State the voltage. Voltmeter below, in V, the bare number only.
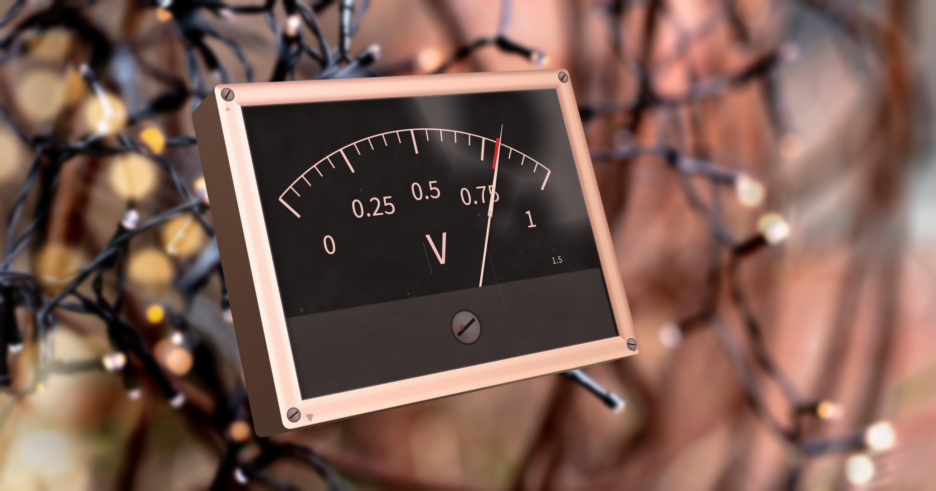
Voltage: 0.8
